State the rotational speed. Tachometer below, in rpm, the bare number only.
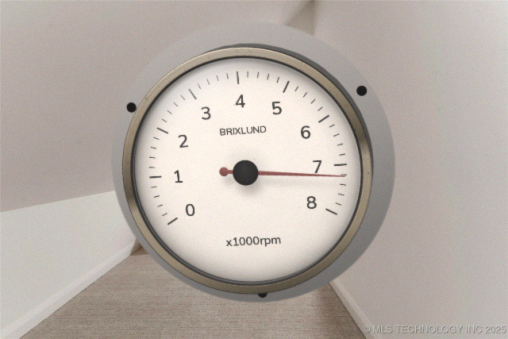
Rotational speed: 7200
